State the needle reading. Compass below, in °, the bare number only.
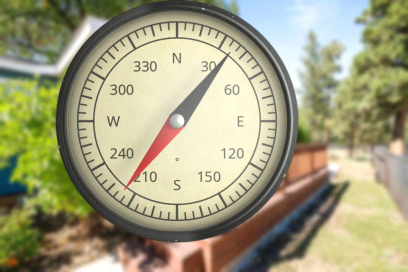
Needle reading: 217.5
